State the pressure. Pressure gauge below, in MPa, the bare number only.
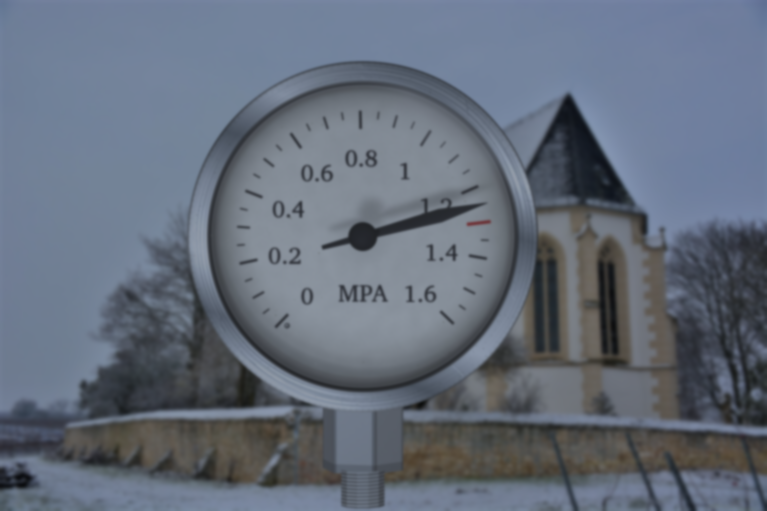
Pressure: 1.25
